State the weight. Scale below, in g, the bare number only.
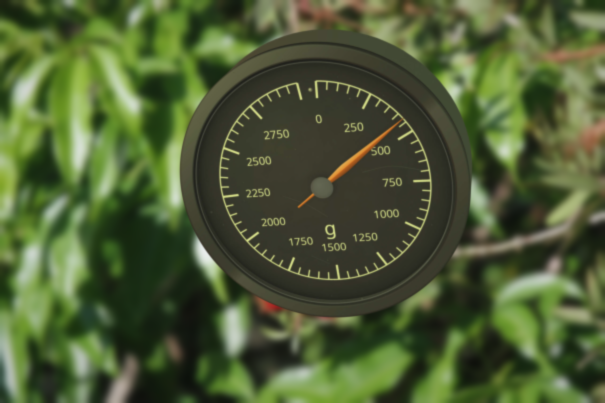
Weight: 425
